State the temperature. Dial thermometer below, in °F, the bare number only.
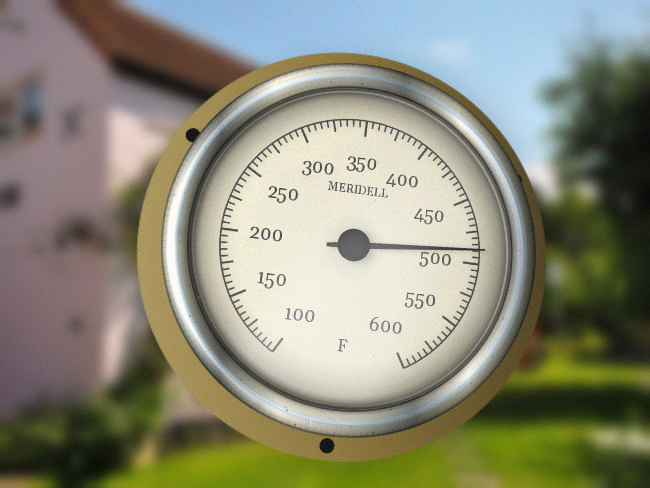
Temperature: 490
